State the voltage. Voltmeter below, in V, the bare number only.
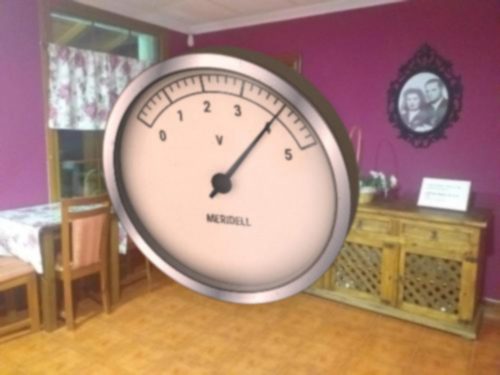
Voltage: 4
